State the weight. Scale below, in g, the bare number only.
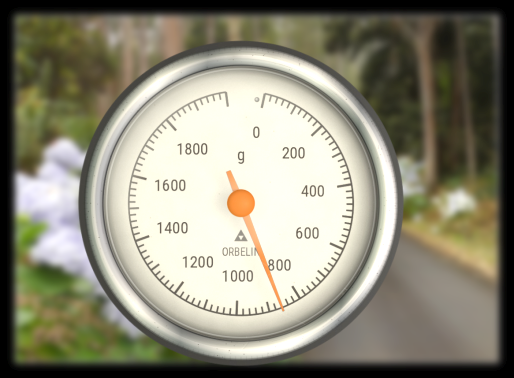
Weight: 860
